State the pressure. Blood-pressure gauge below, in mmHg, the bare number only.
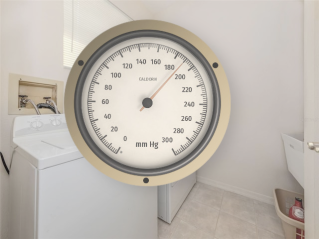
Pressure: 190
